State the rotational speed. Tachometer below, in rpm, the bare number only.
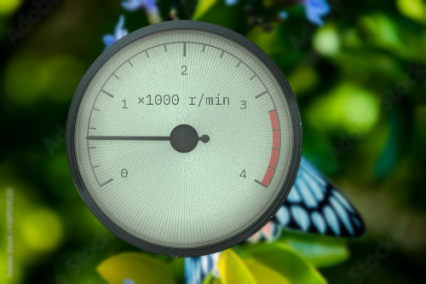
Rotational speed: 500
